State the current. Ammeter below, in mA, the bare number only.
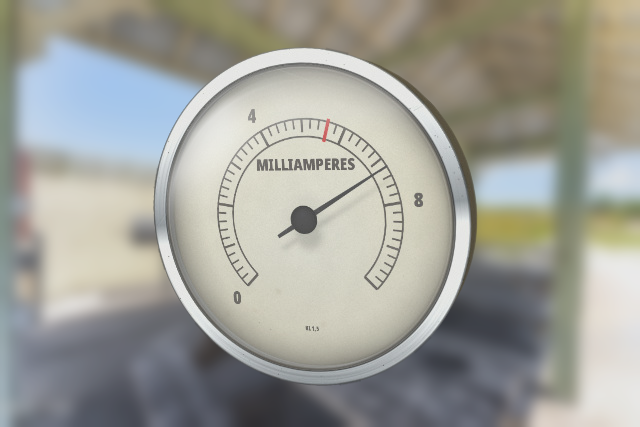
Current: 7.2
